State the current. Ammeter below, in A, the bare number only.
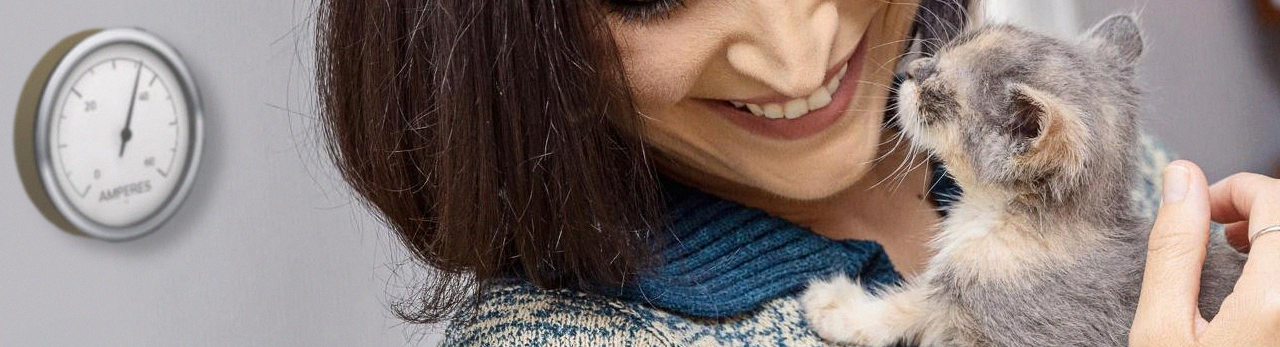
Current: 35
